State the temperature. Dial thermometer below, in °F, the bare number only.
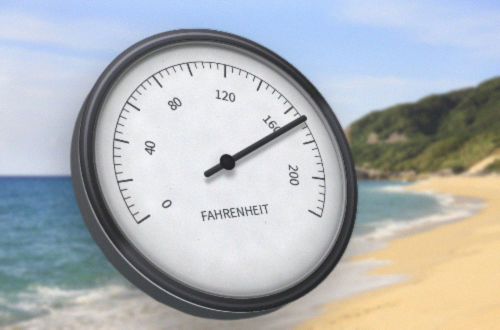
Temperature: 168
